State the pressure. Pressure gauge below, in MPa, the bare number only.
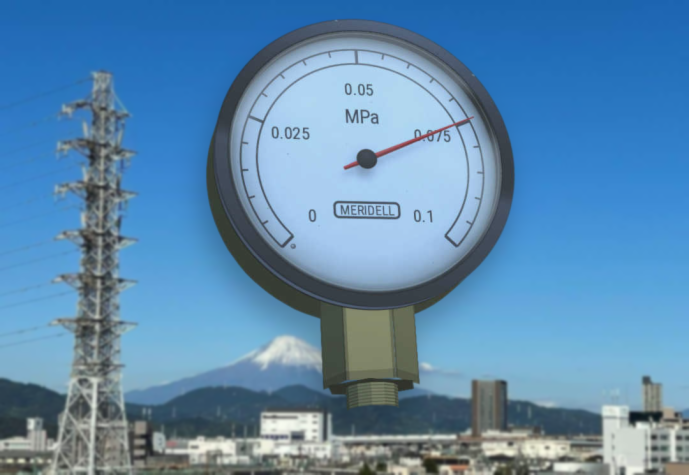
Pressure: 0.075
